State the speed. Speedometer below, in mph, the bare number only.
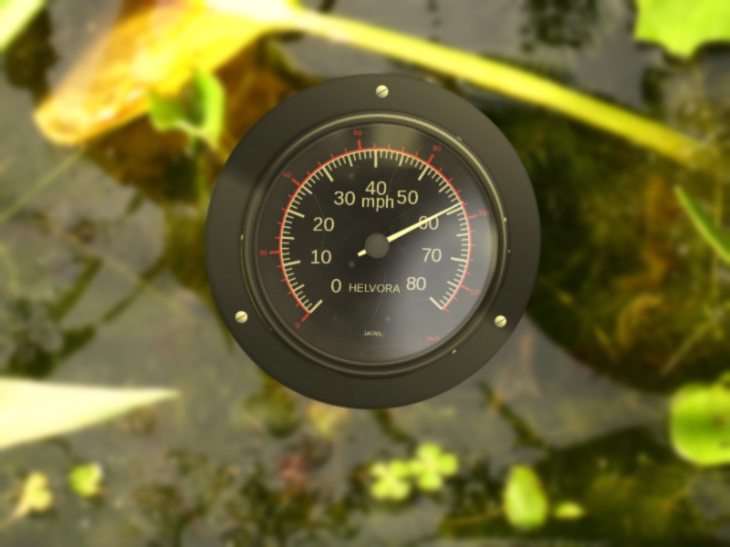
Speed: 59
